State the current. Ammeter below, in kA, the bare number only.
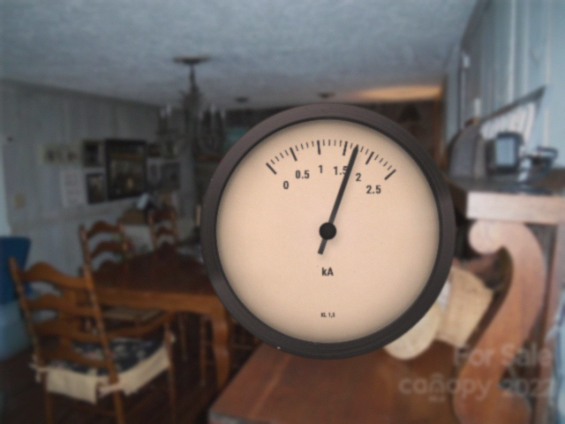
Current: 1.7
